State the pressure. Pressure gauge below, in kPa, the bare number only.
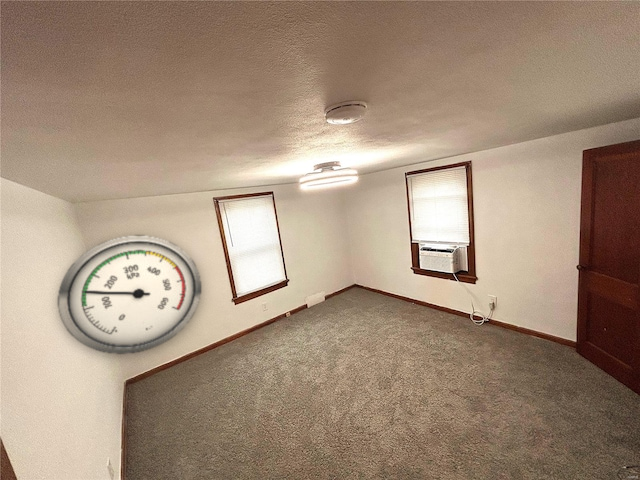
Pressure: 150
